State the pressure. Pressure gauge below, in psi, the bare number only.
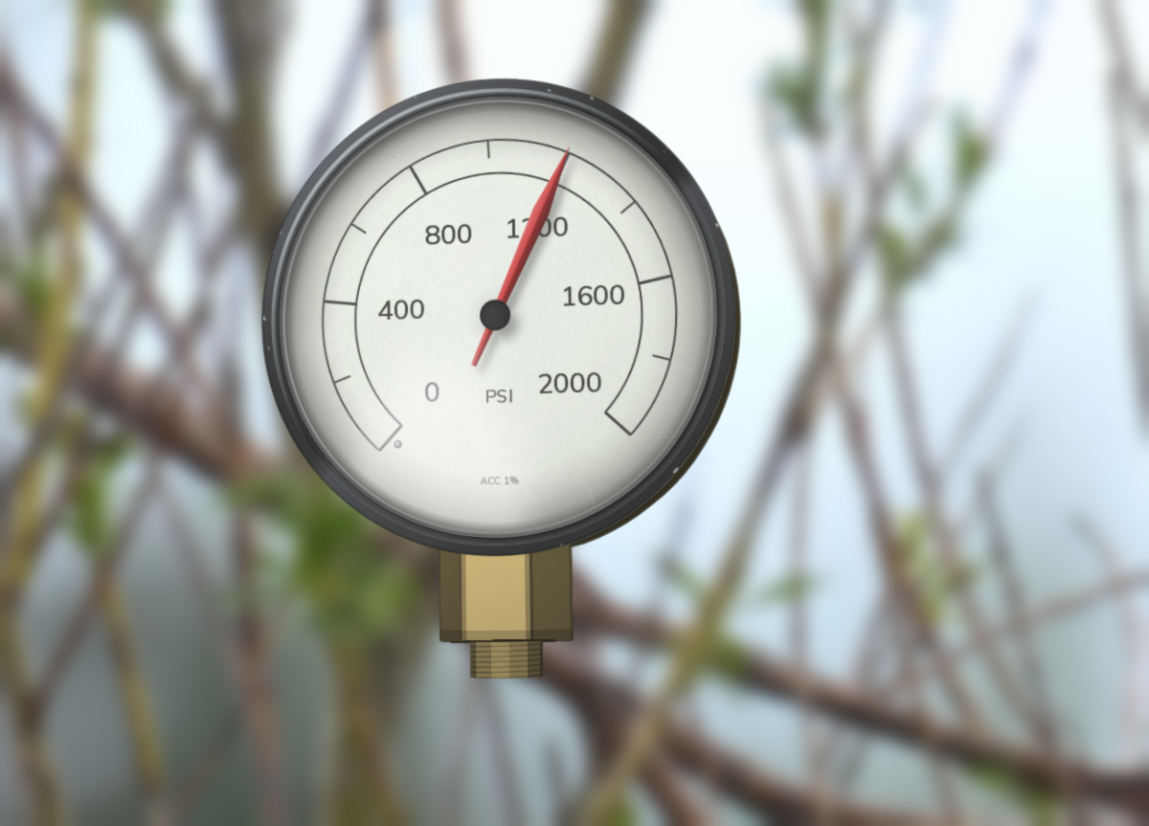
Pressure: 1200
